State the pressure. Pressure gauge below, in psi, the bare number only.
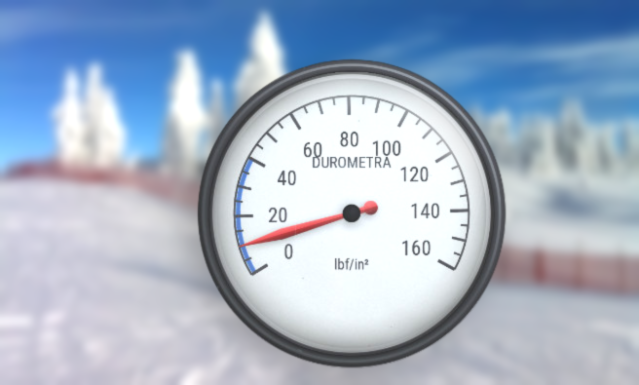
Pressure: 10
